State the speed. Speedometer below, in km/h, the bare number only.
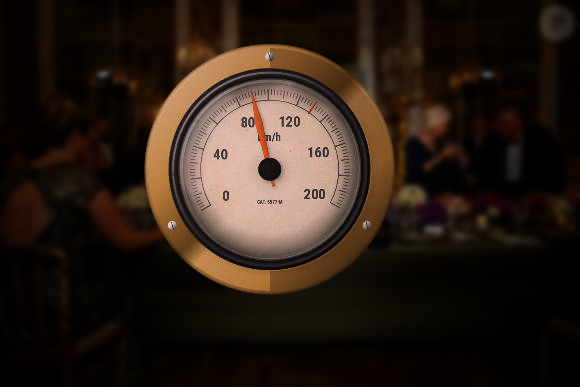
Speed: 90
